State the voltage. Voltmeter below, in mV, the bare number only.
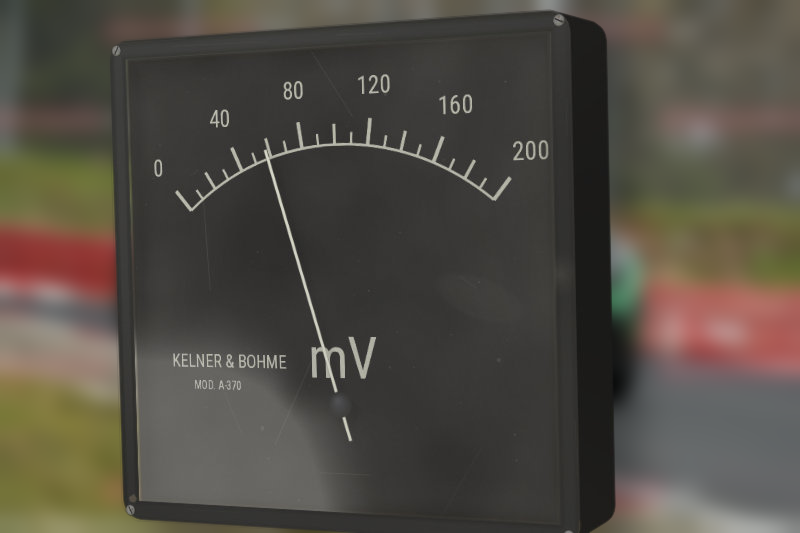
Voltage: 60
